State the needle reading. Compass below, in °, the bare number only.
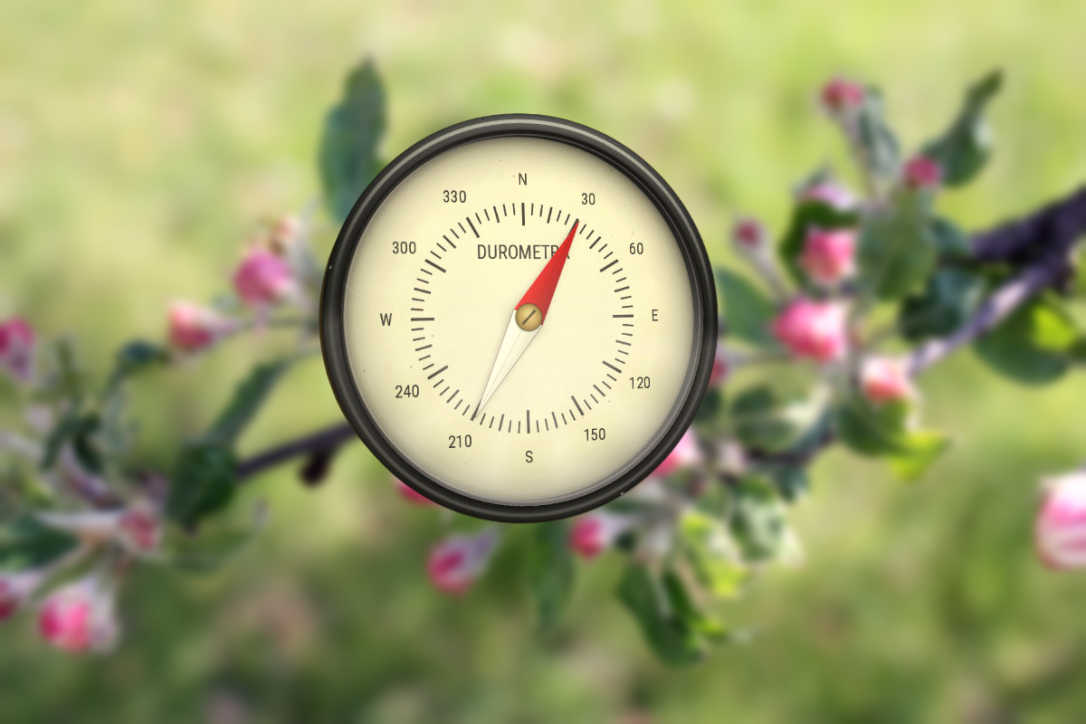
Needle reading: 30
